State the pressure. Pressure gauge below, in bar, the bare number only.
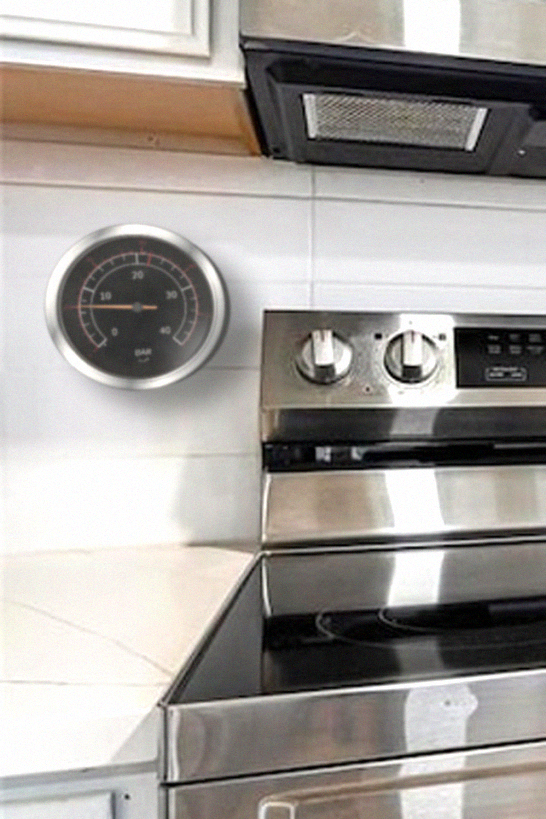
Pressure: 7
